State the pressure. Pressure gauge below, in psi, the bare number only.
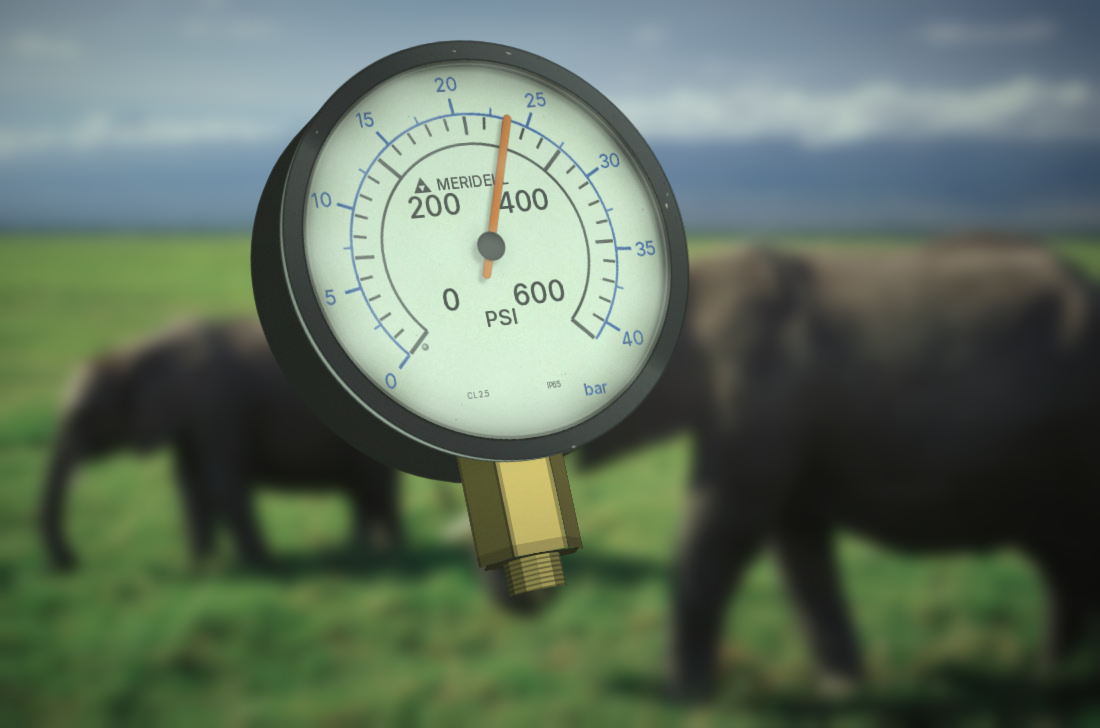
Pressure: 340
